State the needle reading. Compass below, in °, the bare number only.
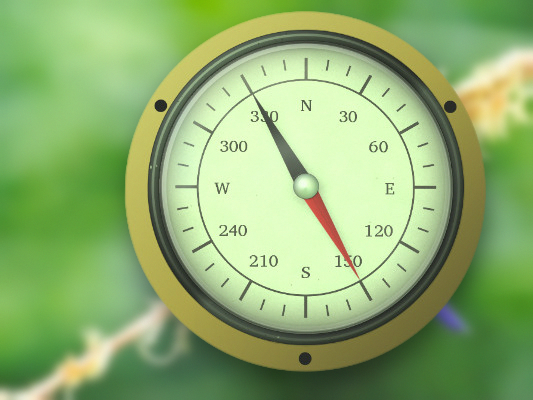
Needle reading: 150
